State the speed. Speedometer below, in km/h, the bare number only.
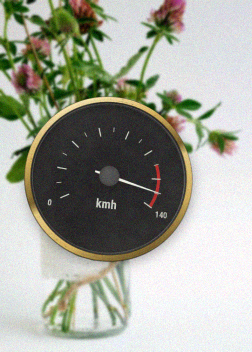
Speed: 130
